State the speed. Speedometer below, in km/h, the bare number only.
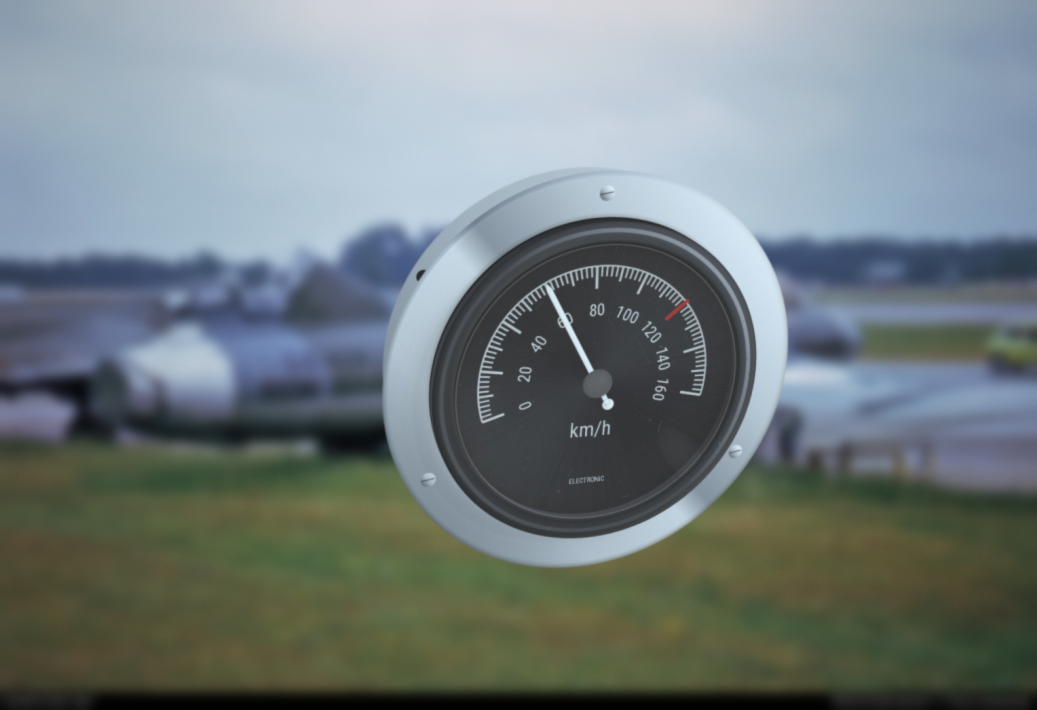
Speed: 60
